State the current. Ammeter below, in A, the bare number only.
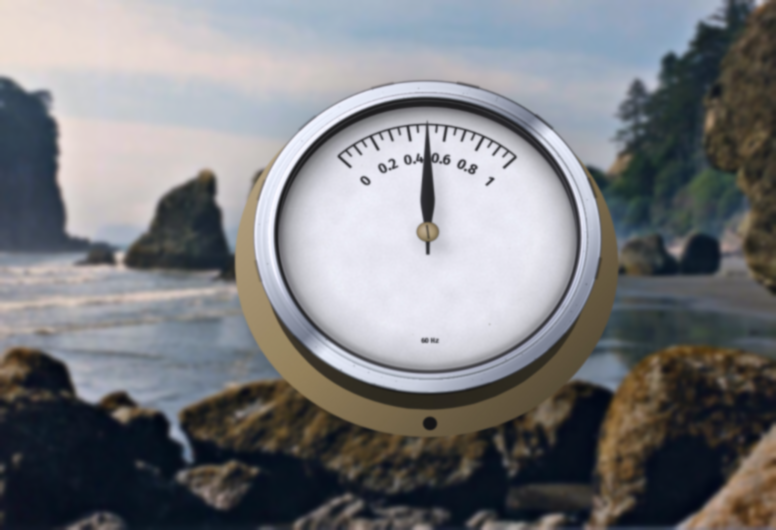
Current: 0.5
